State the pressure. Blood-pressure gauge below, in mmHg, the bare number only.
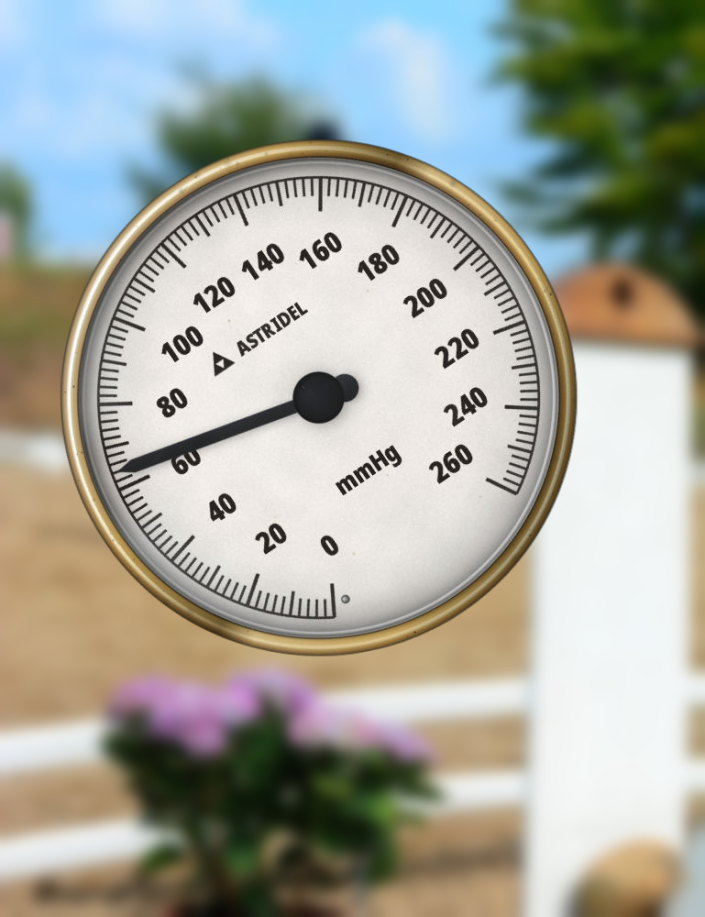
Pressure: 64
